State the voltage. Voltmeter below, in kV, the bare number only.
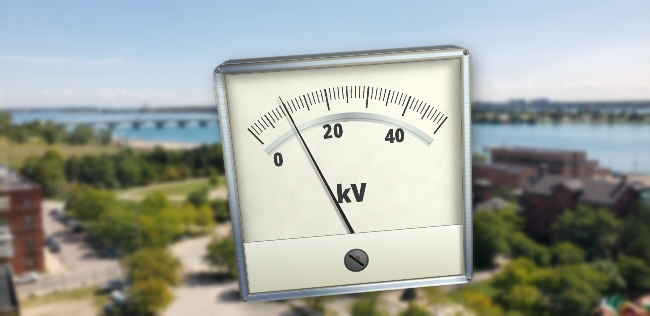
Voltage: 10
